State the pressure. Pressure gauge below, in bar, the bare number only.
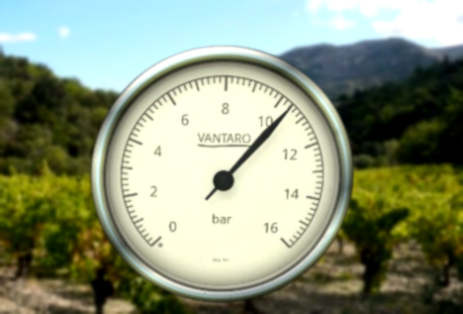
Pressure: 10.4
